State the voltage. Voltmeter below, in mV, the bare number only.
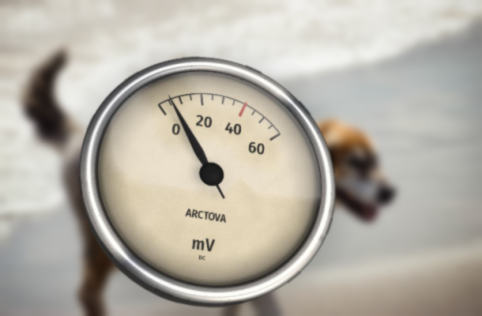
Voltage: 5
